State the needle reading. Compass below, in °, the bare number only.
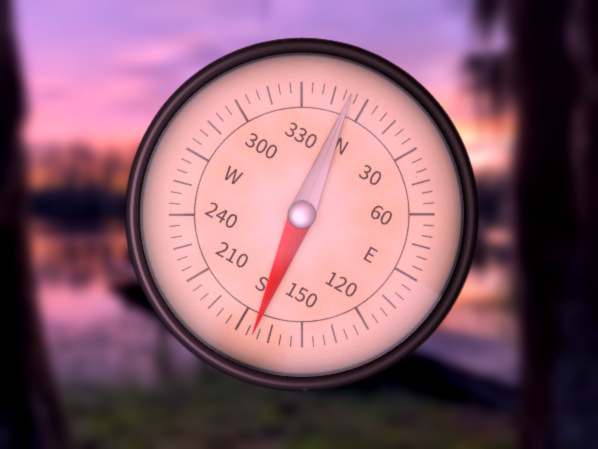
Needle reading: 172.5
